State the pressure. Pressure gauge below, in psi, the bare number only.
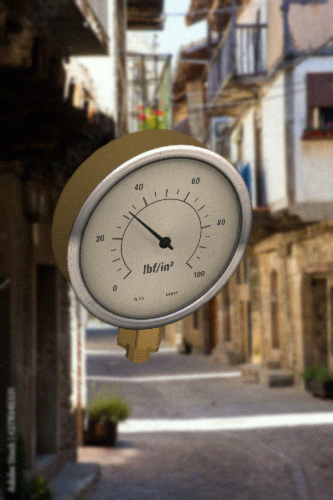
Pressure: 32.5
